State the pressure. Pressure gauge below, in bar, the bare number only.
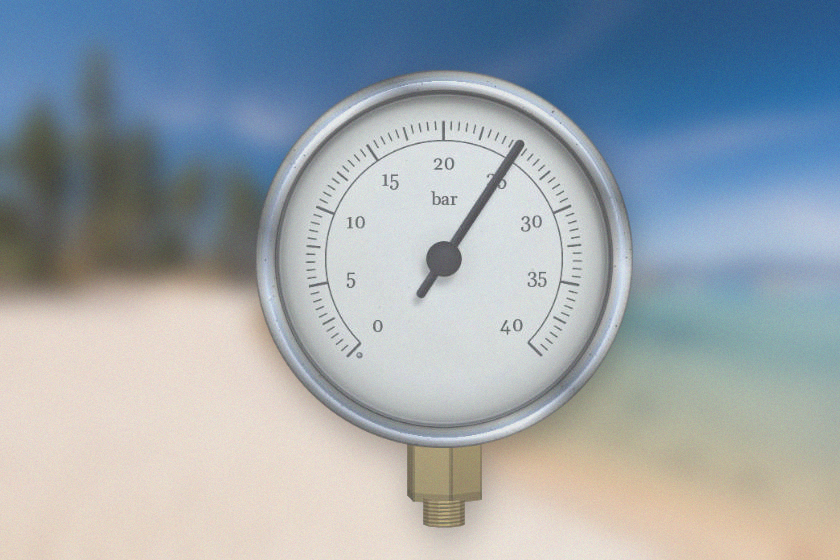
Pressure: 25
